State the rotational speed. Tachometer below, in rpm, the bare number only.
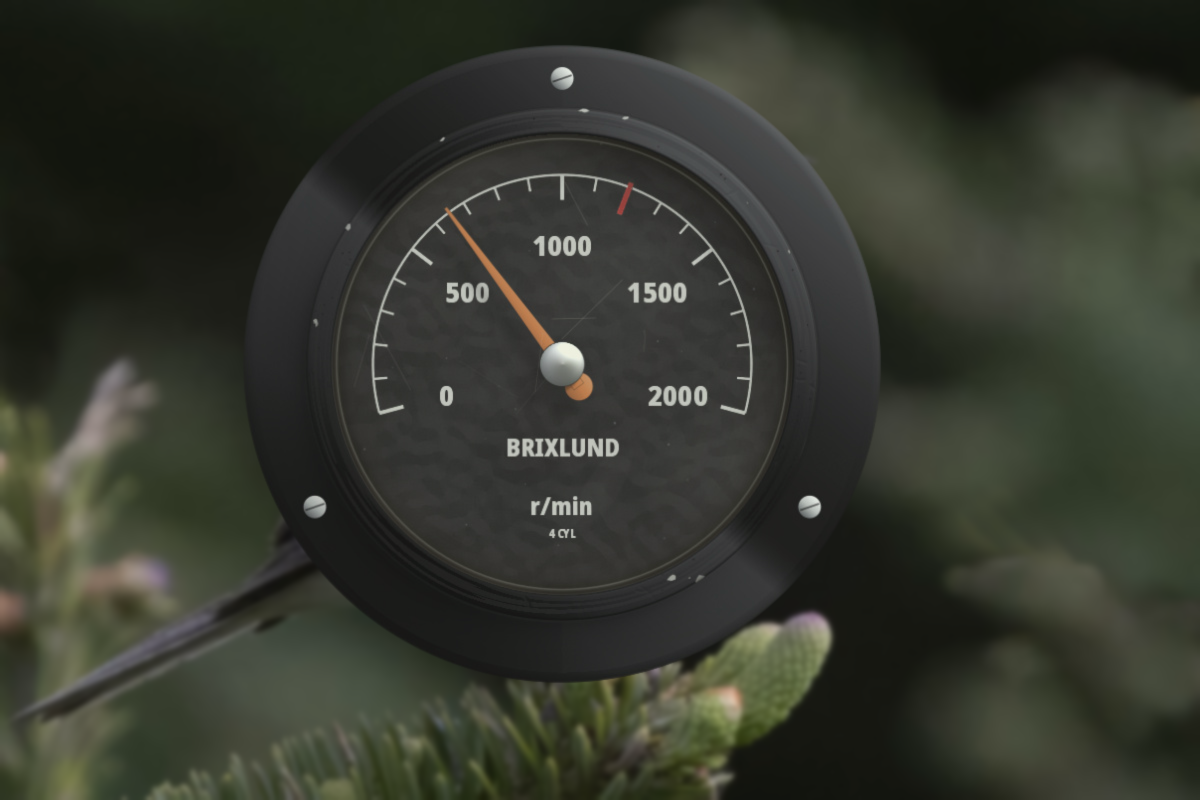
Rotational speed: 650
